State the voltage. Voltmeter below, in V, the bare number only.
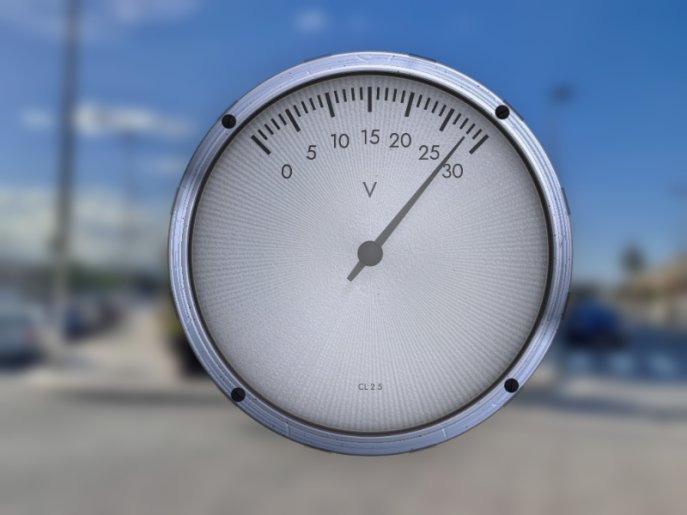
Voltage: 28
